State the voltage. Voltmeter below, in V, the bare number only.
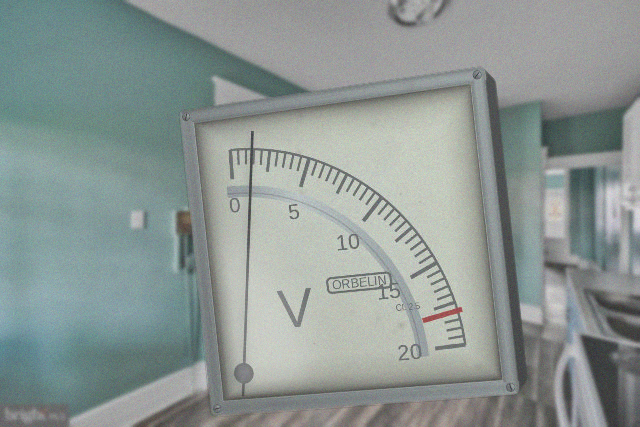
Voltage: 1.5
